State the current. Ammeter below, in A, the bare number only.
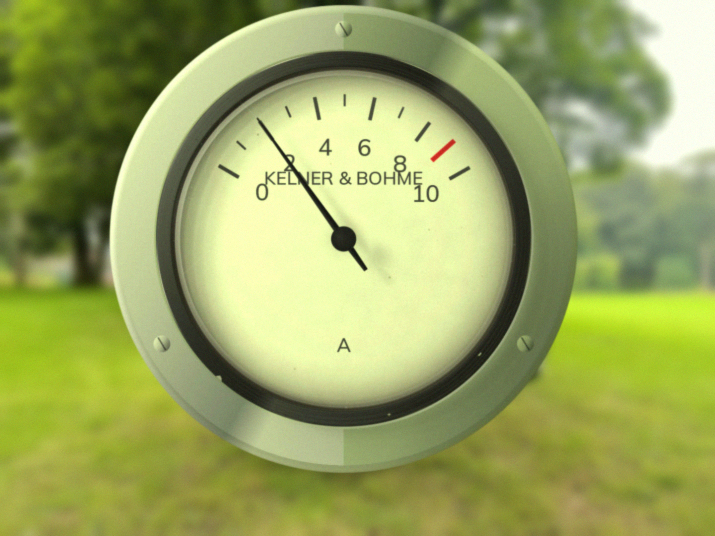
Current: 2
